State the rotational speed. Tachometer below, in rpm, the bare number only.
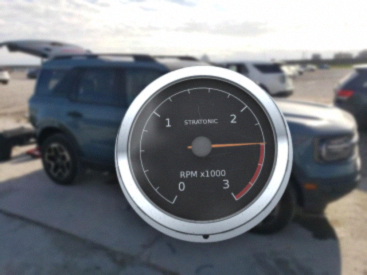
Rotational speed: 2400
